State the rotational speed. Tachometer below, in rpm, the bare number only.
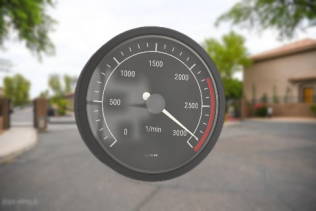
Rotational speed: 2900
